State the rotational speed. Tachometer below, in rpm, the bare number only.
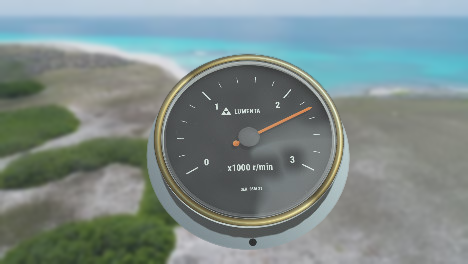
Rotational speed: 2300
